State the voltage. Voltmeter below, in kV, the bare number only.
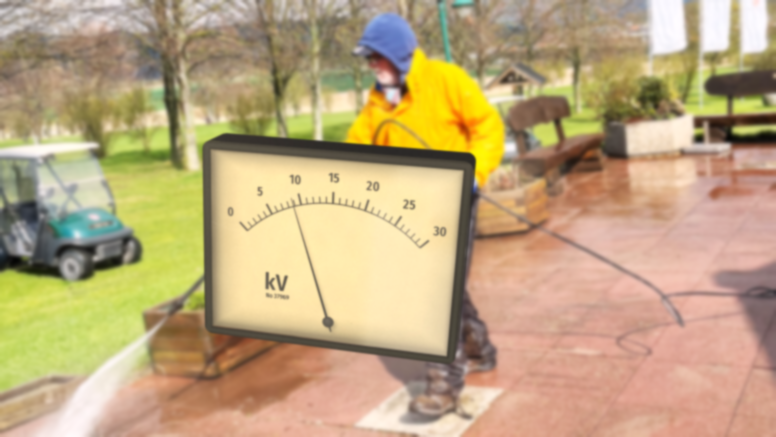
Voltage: 9
